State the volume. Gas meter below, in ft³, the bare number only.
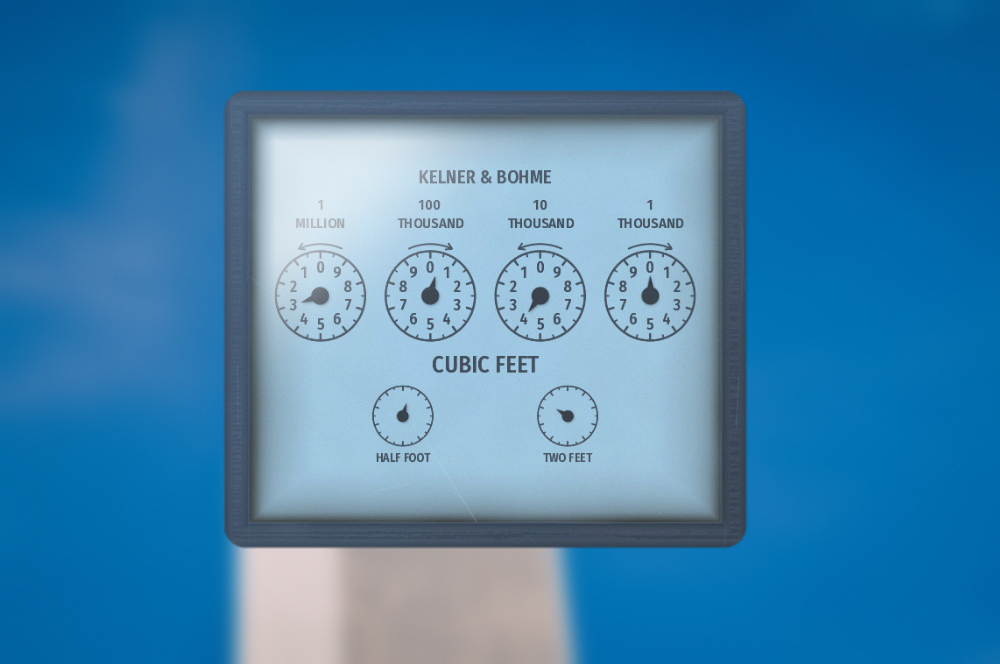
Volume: 304000
